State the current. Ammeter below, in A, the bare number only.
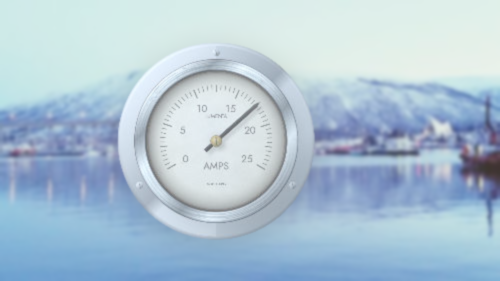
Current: 17.5
